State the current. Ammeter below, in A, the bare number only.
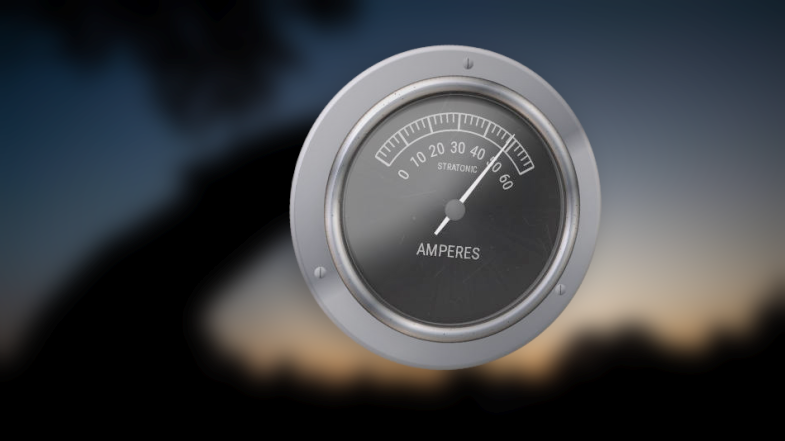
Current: 48
